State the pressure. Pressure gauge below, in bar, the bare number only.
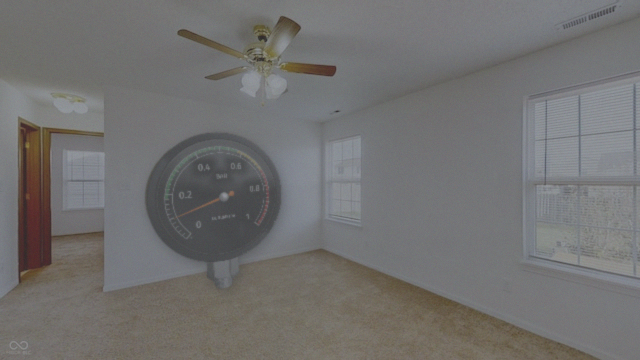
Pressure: 0.1
